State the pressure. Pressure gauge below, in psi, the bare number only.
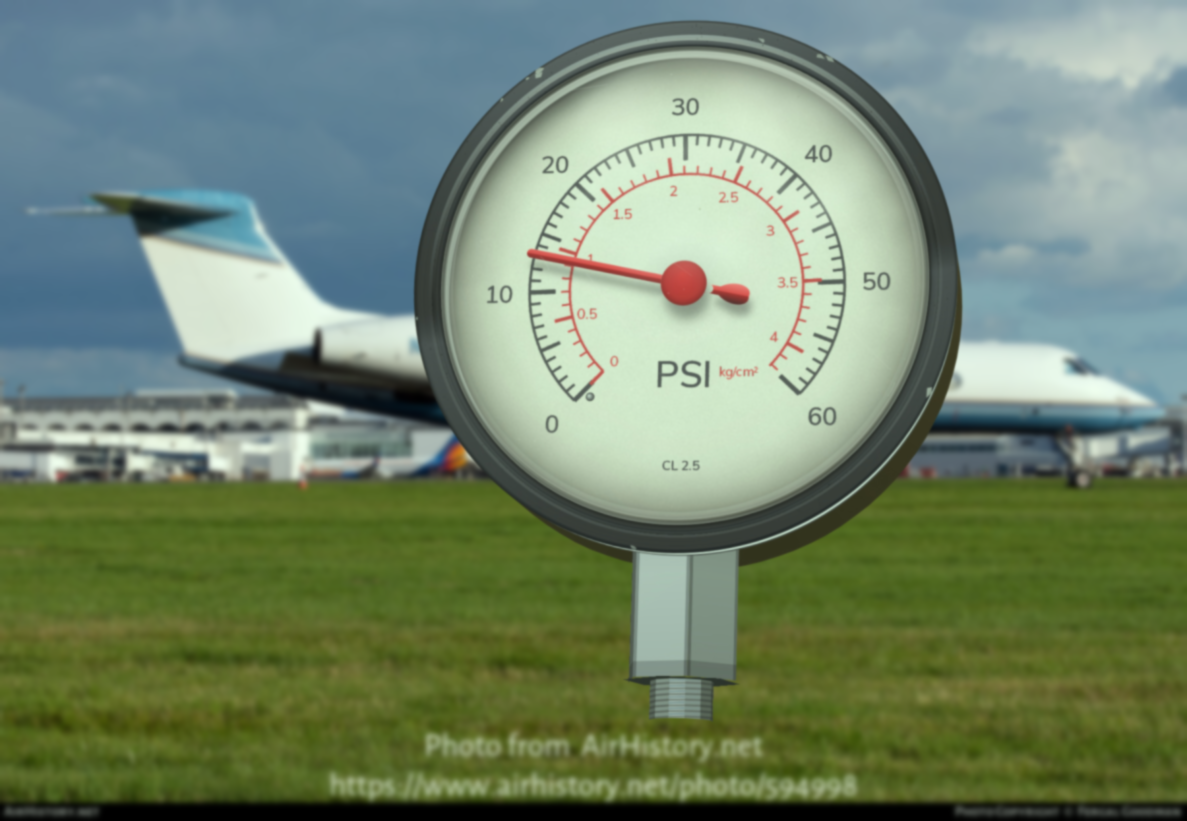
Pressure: 13
